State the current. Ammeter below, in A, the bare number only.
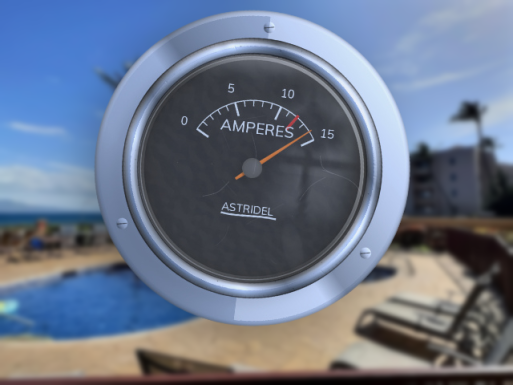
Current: 14
